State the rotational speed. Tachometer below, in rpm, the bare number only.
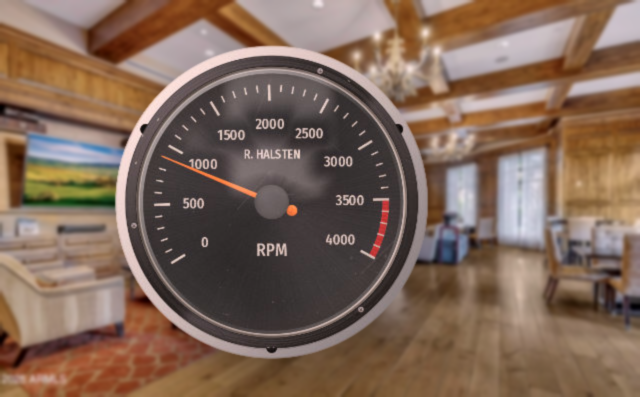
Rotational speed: 900
